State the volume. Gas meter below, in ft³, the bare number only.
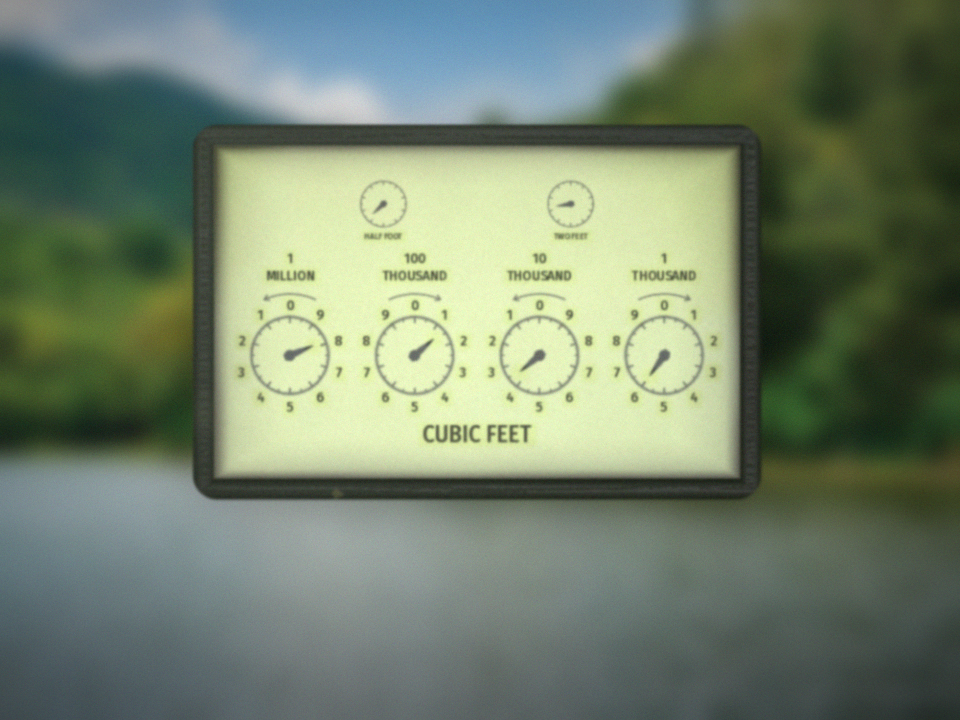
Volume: 813600
